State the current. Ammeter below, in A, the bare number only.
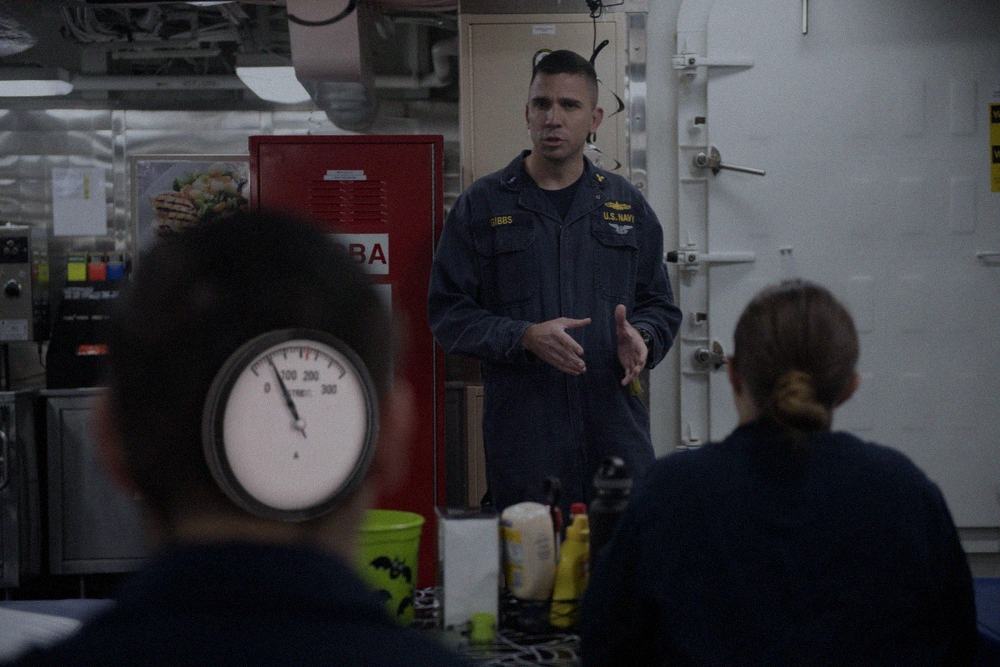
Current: 50
